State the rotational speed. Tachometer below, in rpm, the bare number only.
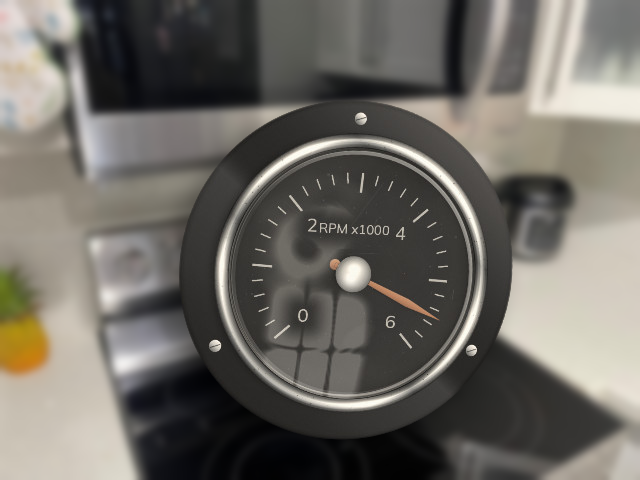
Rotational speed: 5500
